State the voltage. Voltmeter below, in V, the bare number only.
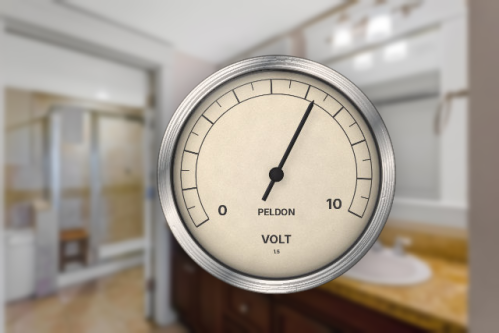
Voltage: 6.25
